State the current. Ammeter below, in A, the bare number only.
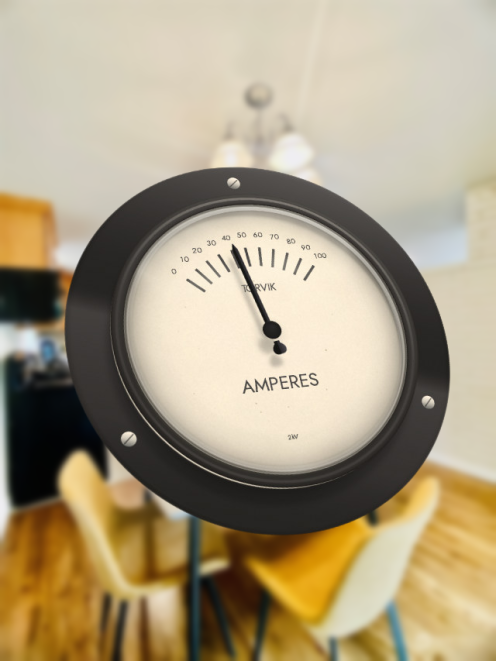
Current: 40
